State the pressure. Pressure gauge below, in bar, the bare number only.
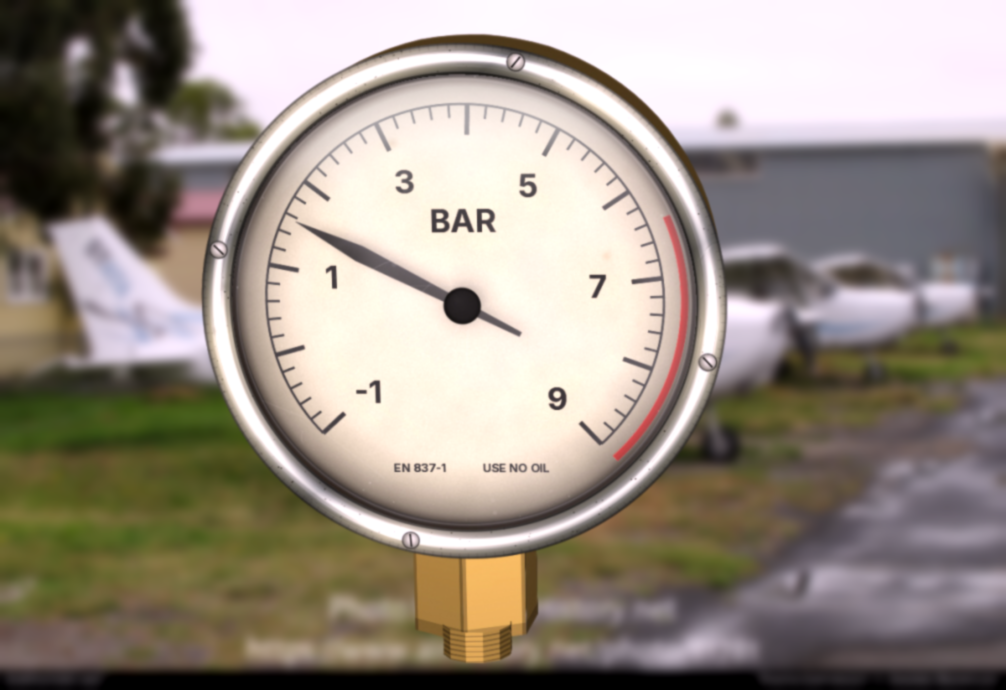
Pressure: 1.6
